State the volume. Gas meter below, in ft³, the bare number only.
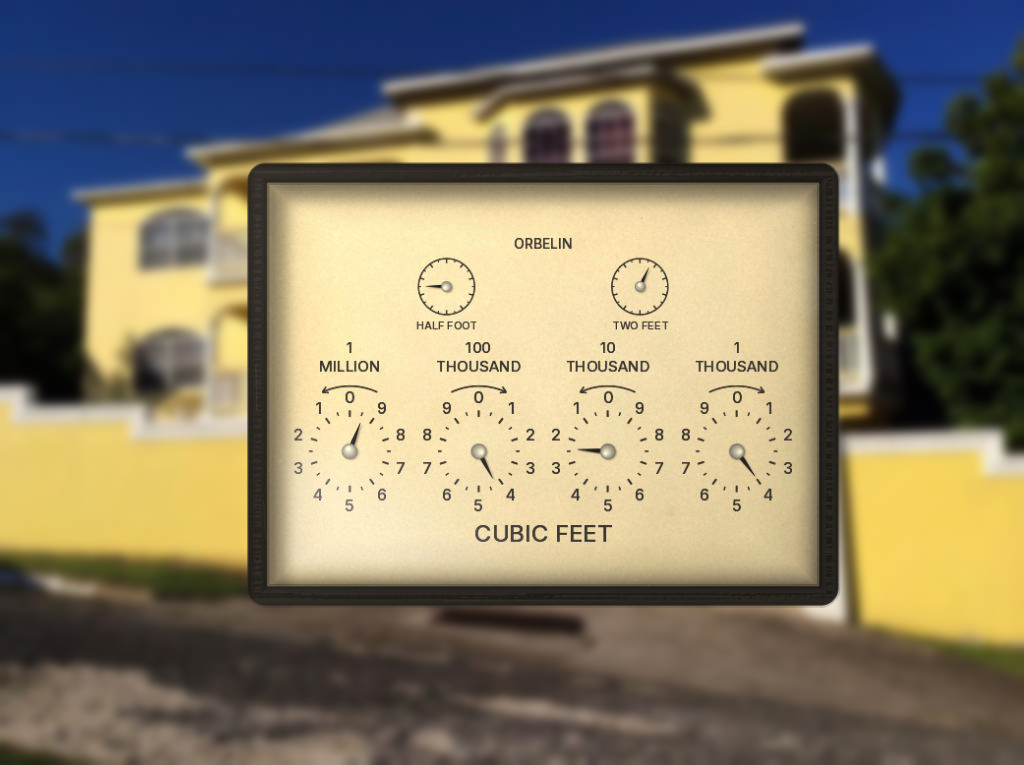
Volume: 942400
